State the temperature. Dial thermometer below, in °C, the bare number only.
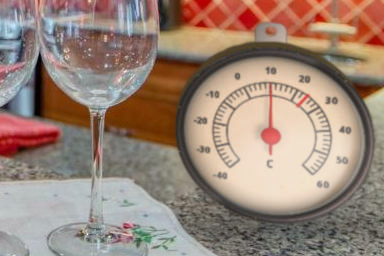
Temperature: 10
